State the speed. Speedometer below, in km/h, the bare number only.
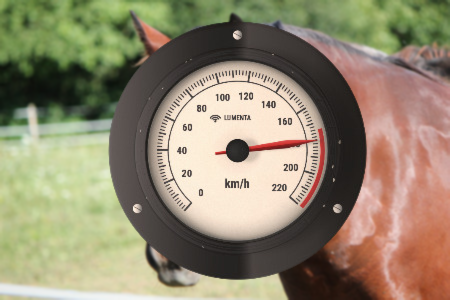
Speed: 180
